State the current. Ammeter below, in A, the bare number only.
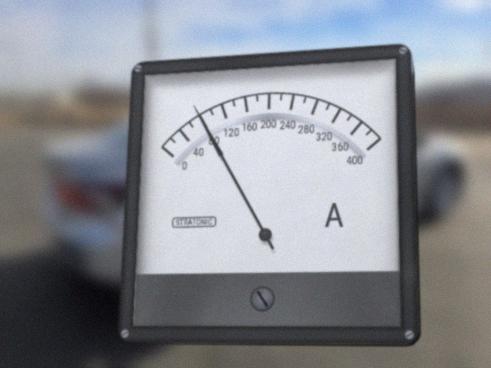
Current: 80
